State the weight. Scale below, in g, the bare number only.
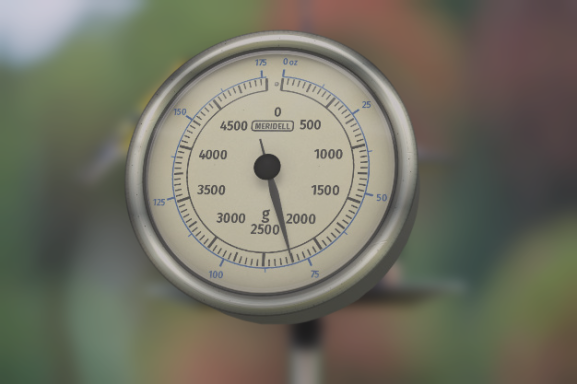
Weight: 2250
